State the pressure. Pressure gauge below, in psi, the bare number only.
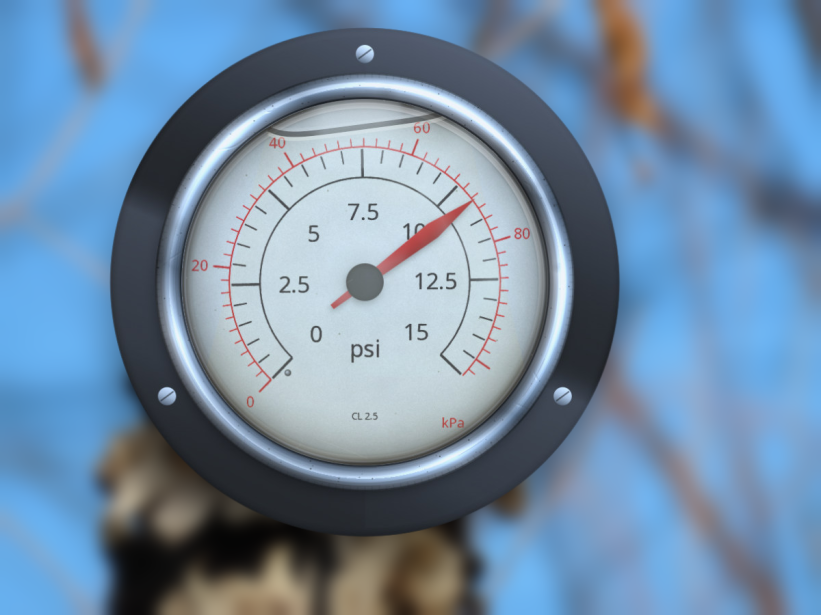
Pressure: 10.5
